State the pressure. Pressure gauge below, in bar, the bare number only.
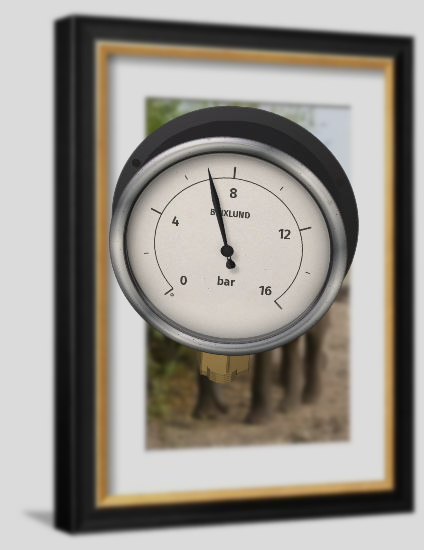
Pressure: 7
